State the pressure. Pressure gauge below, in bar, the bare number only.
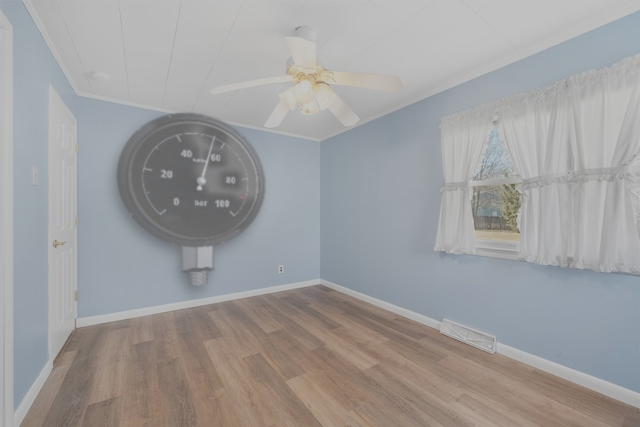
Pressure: 55
